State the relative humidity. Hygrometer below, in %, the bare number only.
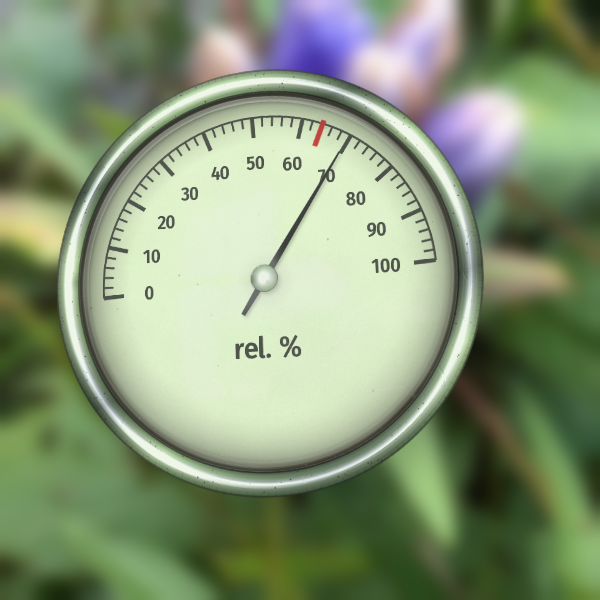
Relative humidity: 70
